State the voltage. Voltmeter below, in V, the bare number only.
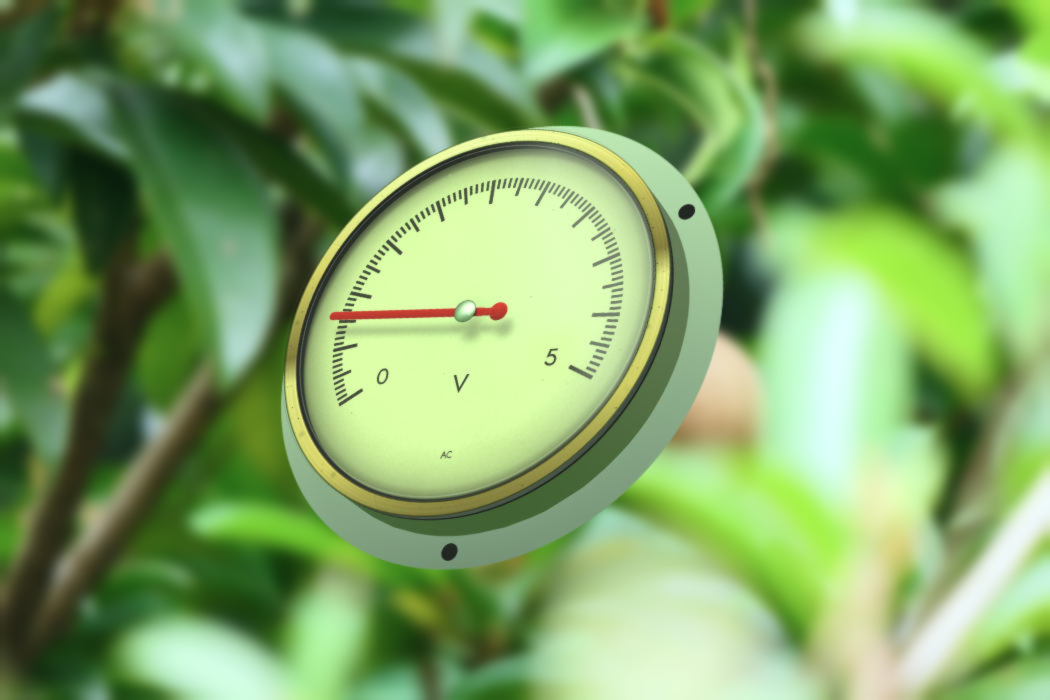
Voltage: 0.75
